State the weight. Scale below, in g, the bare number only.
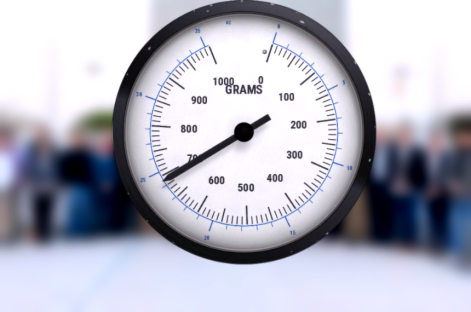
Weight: 690
